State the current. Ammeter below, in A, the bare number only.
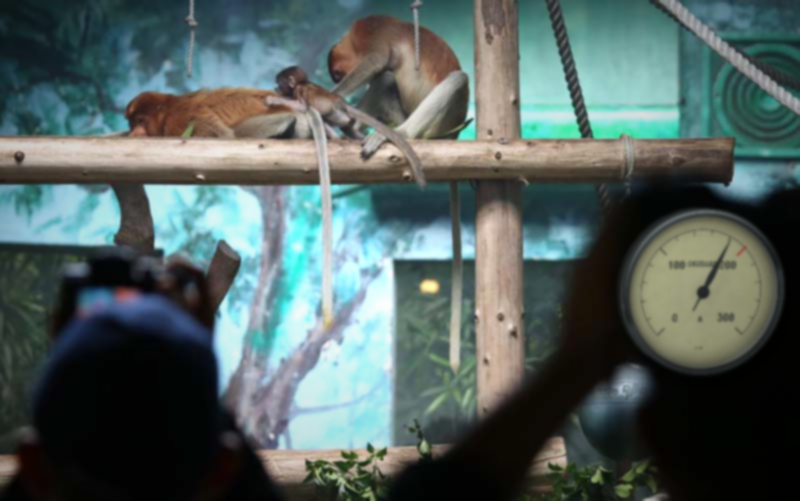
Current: 180
